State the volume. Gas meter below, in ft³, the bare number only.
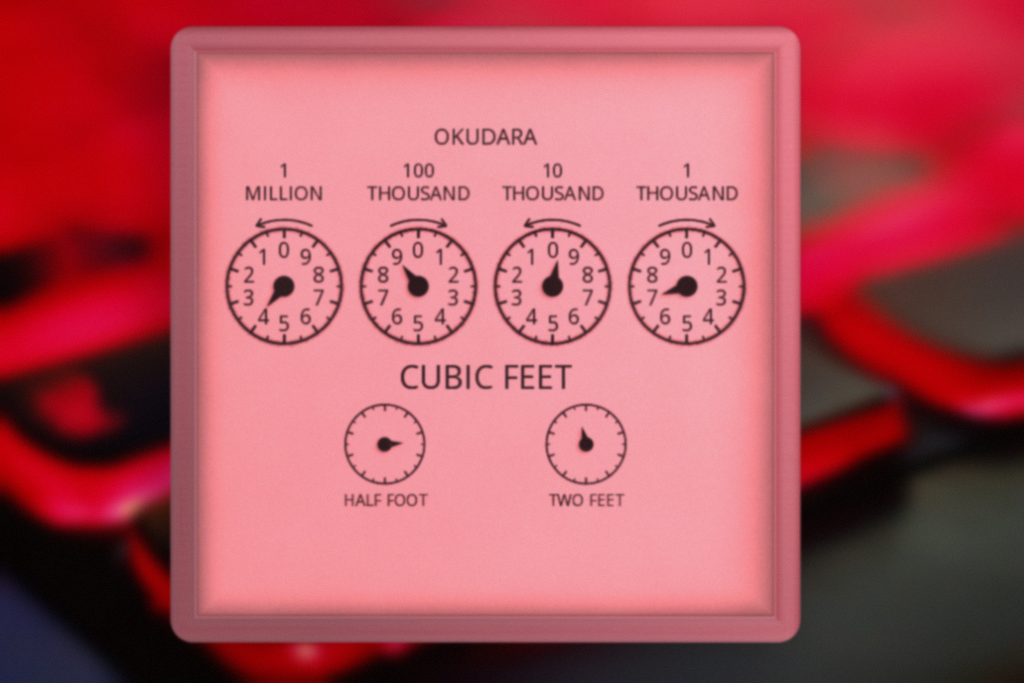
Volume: 389700
